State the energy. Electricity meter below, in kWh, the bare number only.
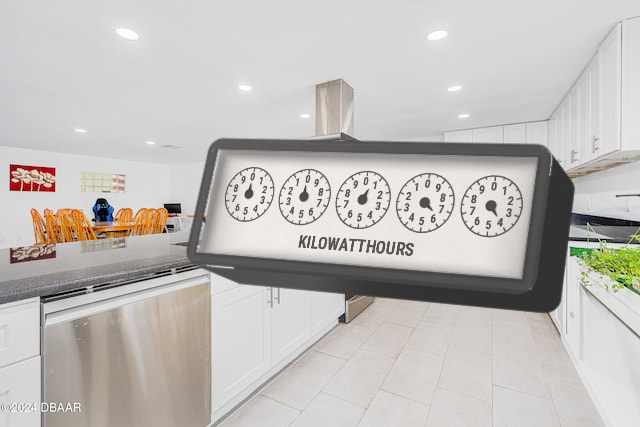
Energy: 64
